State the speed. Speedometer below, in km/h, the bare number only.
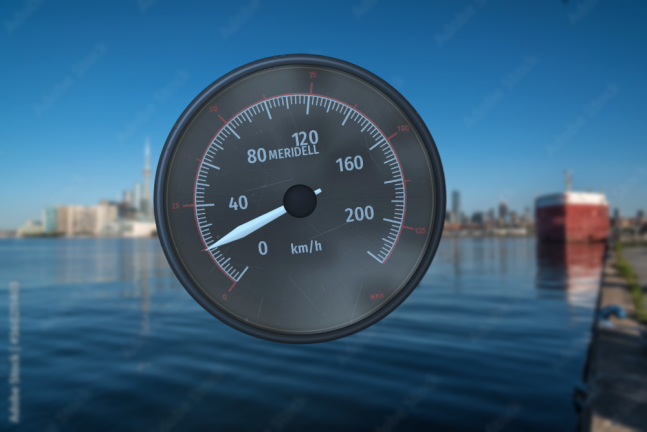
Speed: 20
